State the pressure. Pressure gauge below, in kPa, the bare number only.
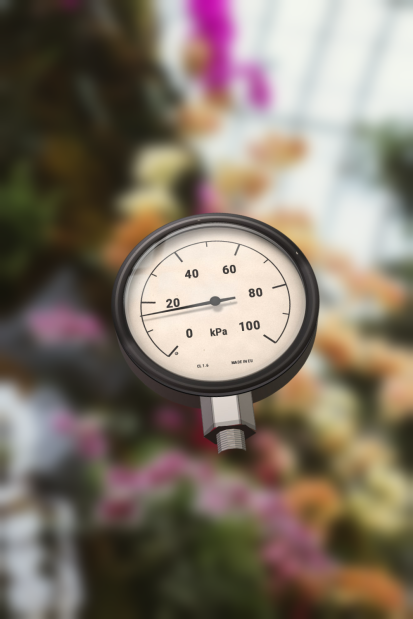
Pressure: 15
